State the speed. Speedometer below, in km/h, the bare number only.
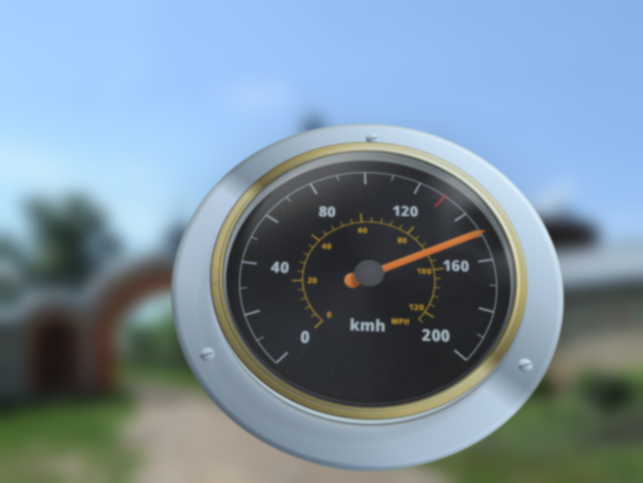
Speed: 150
